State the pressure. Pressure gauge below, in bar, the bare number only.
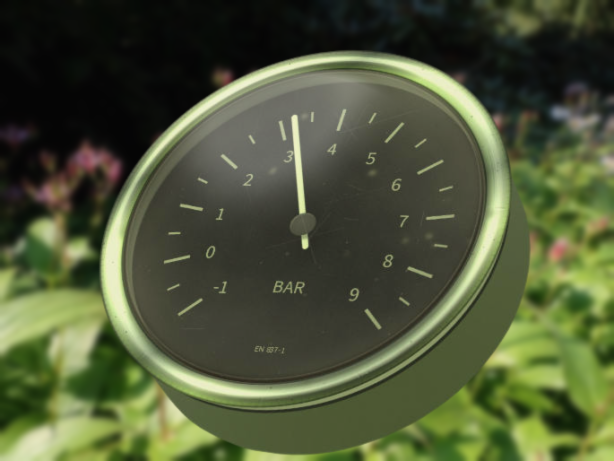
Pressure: 3.25
